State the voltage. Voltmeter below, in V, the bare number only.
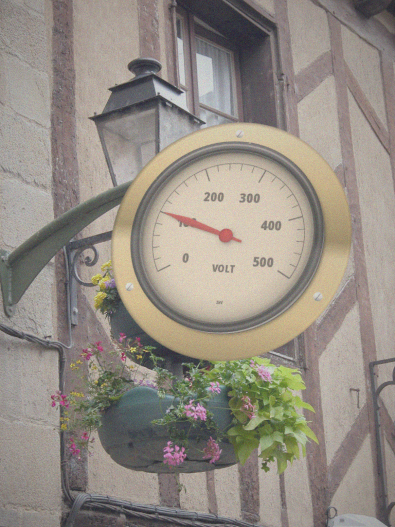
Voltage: 100
